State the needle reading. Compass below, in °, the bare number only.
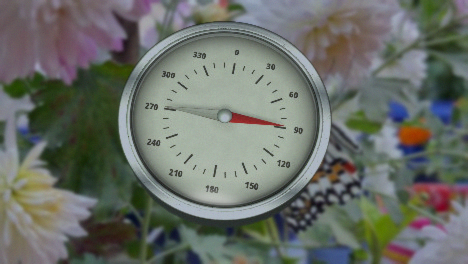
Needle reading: 90
